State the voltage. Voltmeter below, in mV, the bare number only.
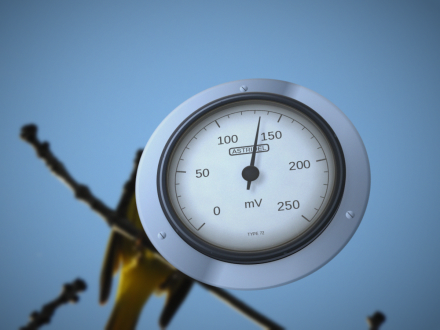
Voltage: 135
